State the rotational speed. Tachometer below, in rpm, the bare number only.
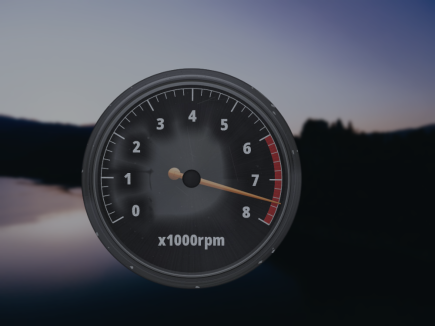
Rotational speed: 7500
